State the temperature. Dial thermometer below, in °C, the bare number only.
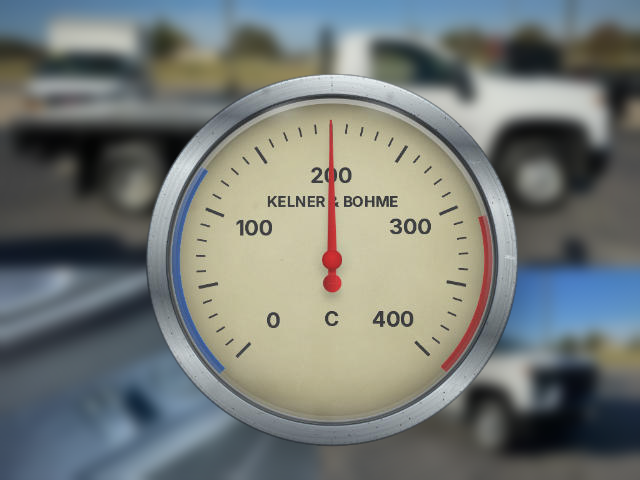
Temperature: 200
